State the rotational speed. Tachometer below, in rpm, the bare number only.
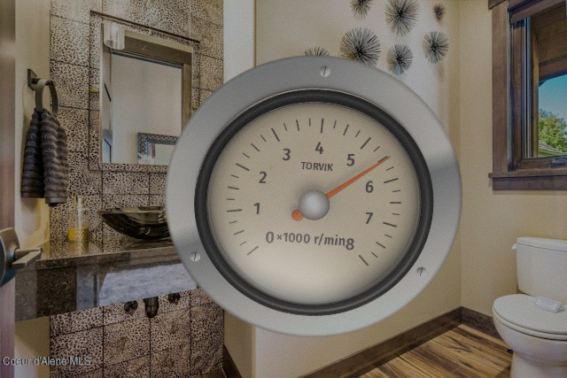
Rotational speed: 5500
